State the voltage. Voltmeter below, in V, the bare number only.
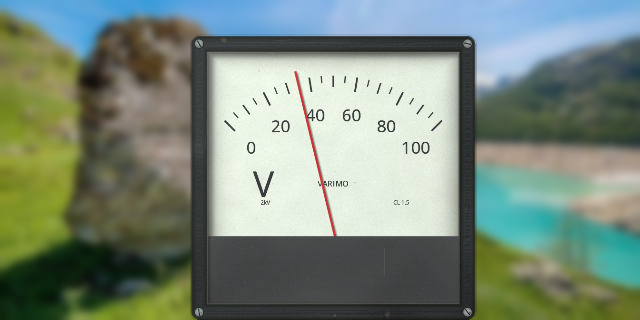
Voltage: 35
